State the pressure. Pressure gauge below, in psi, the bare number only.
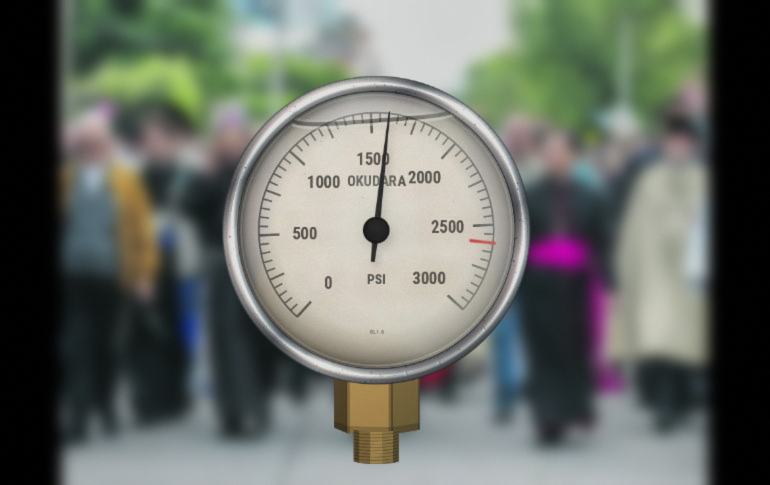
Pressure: 1600
